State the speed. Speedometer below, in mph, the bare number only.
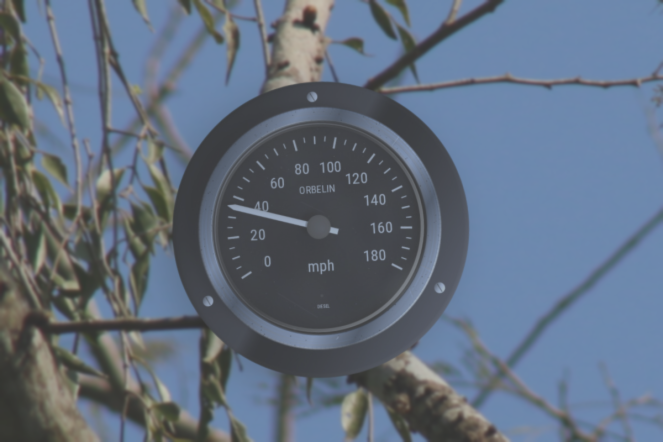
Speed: 35
